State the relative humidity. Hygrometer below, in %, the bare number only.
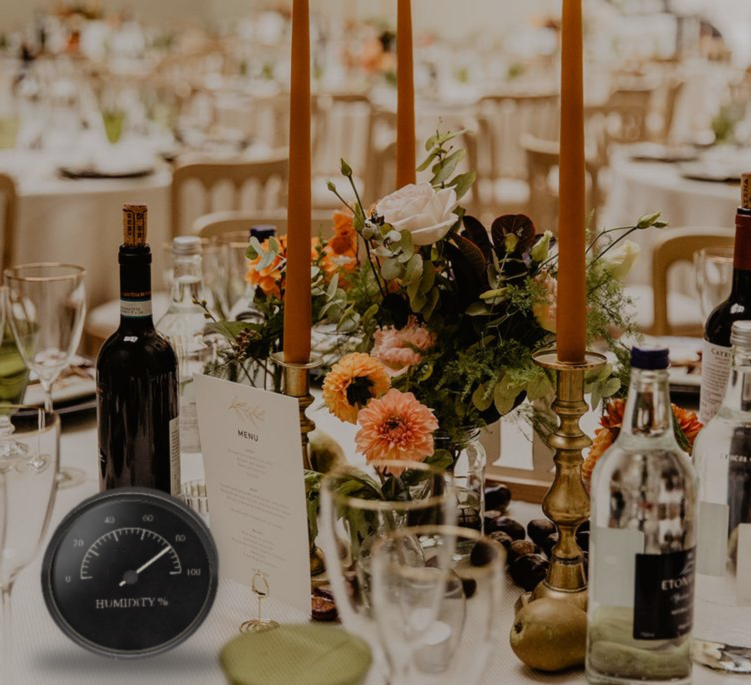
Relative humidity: 80
